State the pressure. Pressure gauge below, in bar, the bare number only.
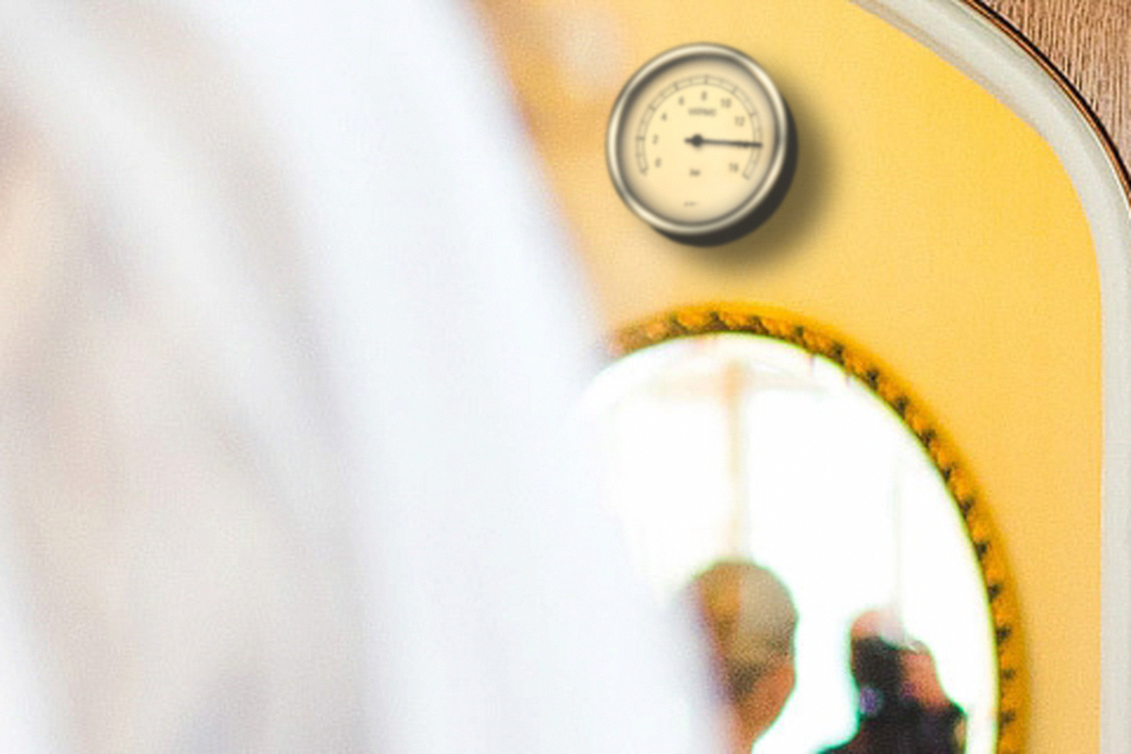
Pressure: 14
